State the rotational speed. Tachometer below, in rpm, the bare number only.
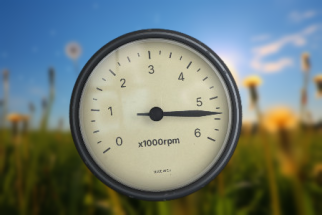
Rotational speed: 5375
